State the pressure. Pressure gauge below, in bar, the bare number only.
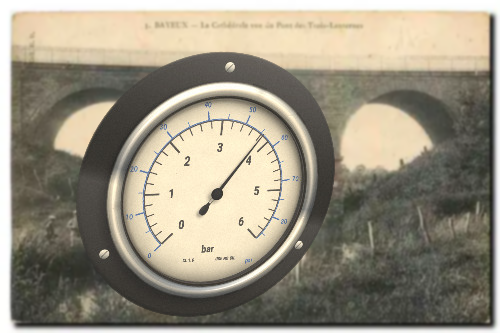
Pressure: 3.8
